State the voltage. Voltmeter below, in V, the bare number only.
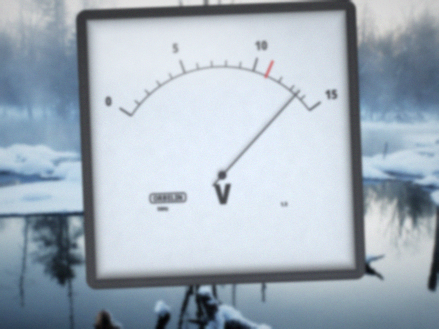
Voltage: 13.5
